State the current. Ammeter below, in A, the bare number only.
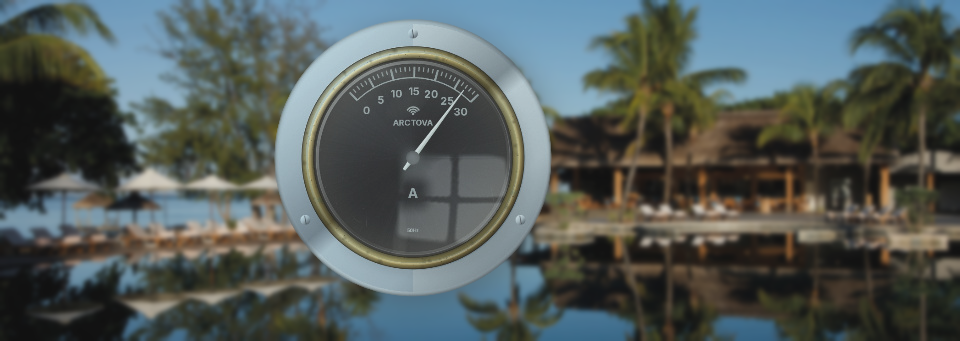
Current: 27
